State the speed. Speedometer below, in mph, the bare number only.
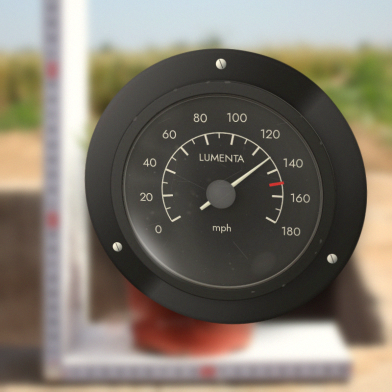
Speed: 130
